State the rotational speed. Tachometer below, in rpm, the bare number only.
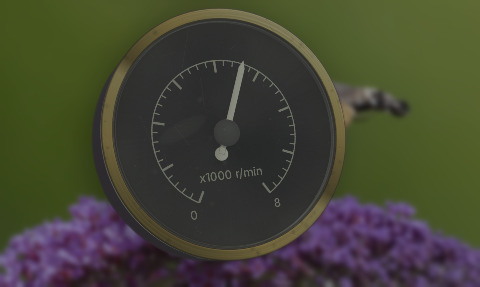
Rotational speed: 4600
